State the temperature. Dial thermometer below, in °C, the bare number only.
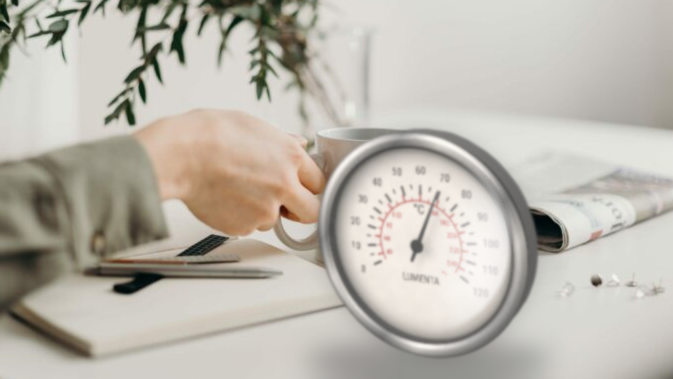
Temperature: 70
